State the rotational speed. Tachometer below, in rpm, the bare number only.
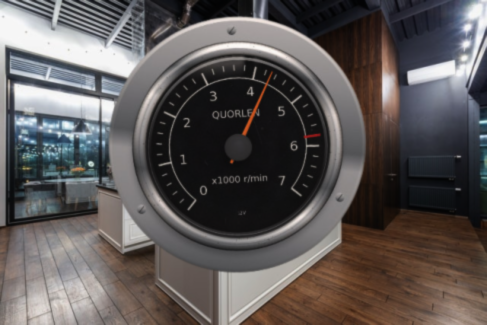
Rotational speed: 4300
